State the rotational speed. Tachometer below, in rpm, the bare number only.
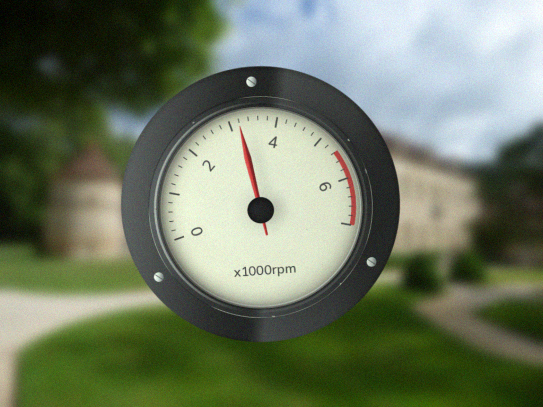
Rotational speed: 3200
